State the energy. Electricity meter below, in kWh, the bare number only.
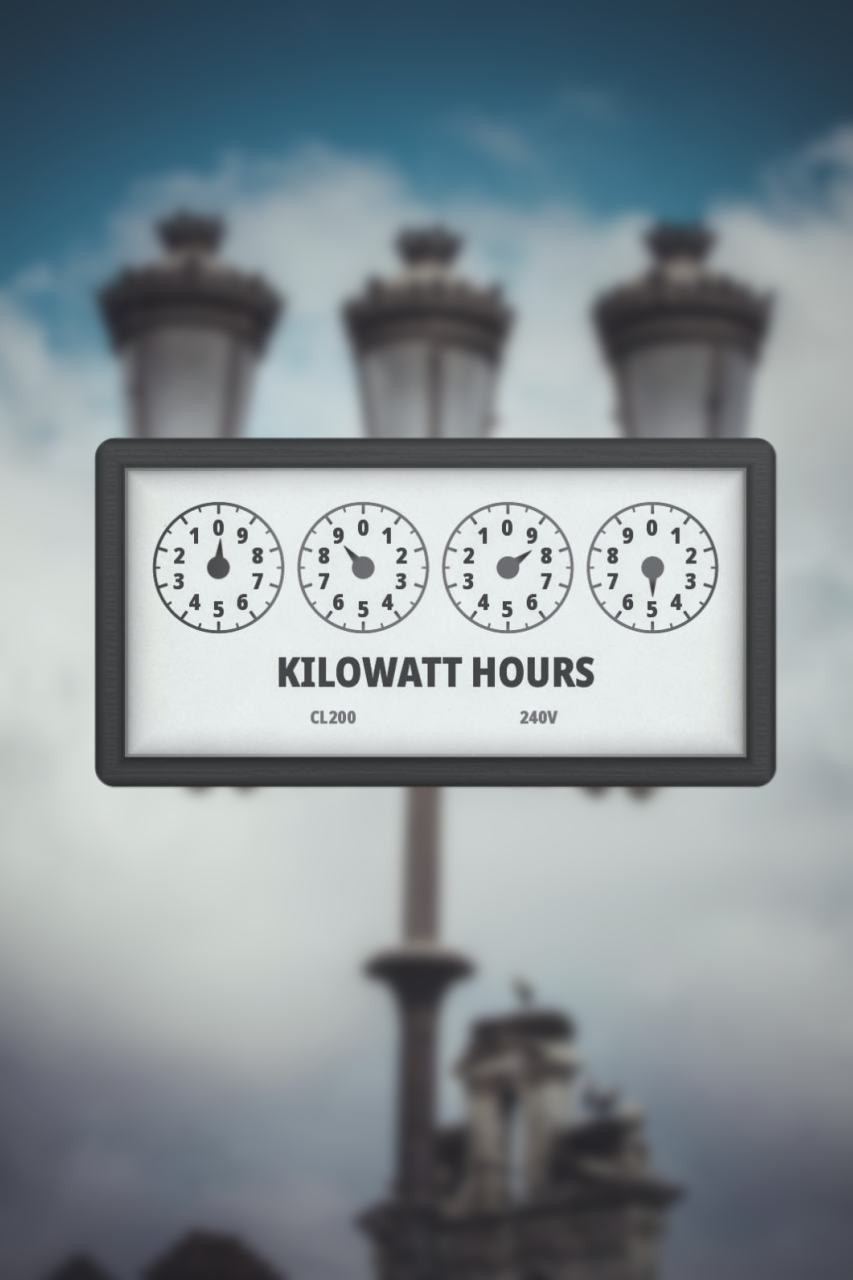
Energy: 9885
